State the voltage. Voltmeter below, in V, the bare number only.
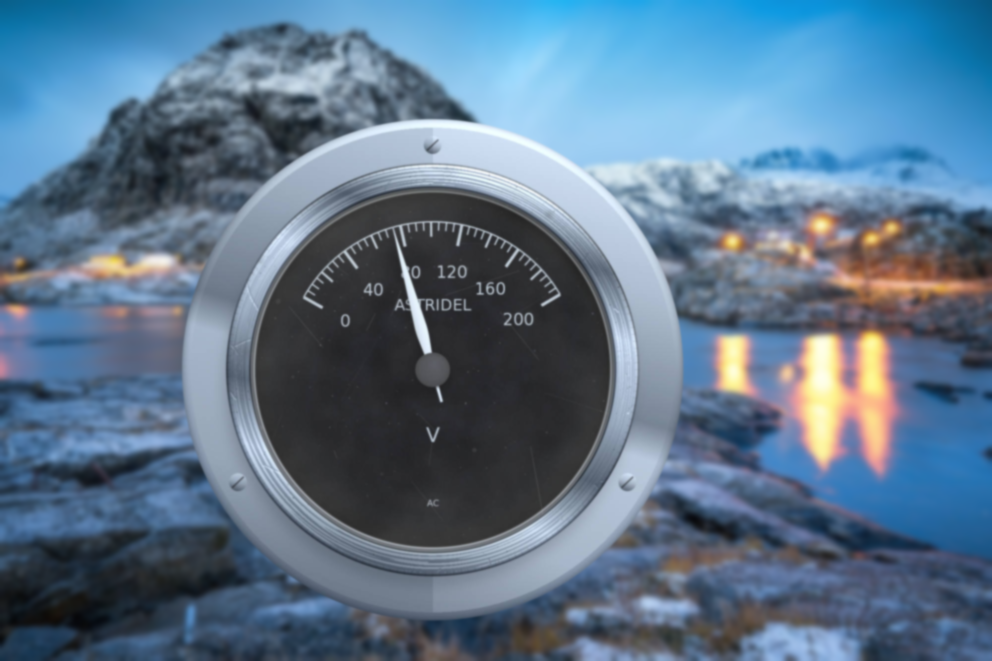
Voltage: 75
